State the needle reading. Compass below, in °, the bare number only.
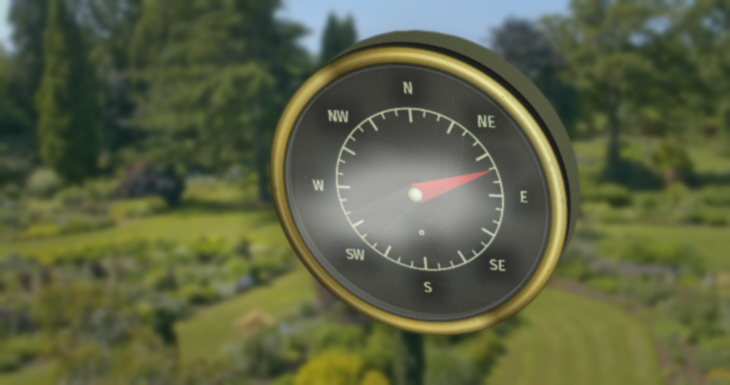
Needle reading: 70
